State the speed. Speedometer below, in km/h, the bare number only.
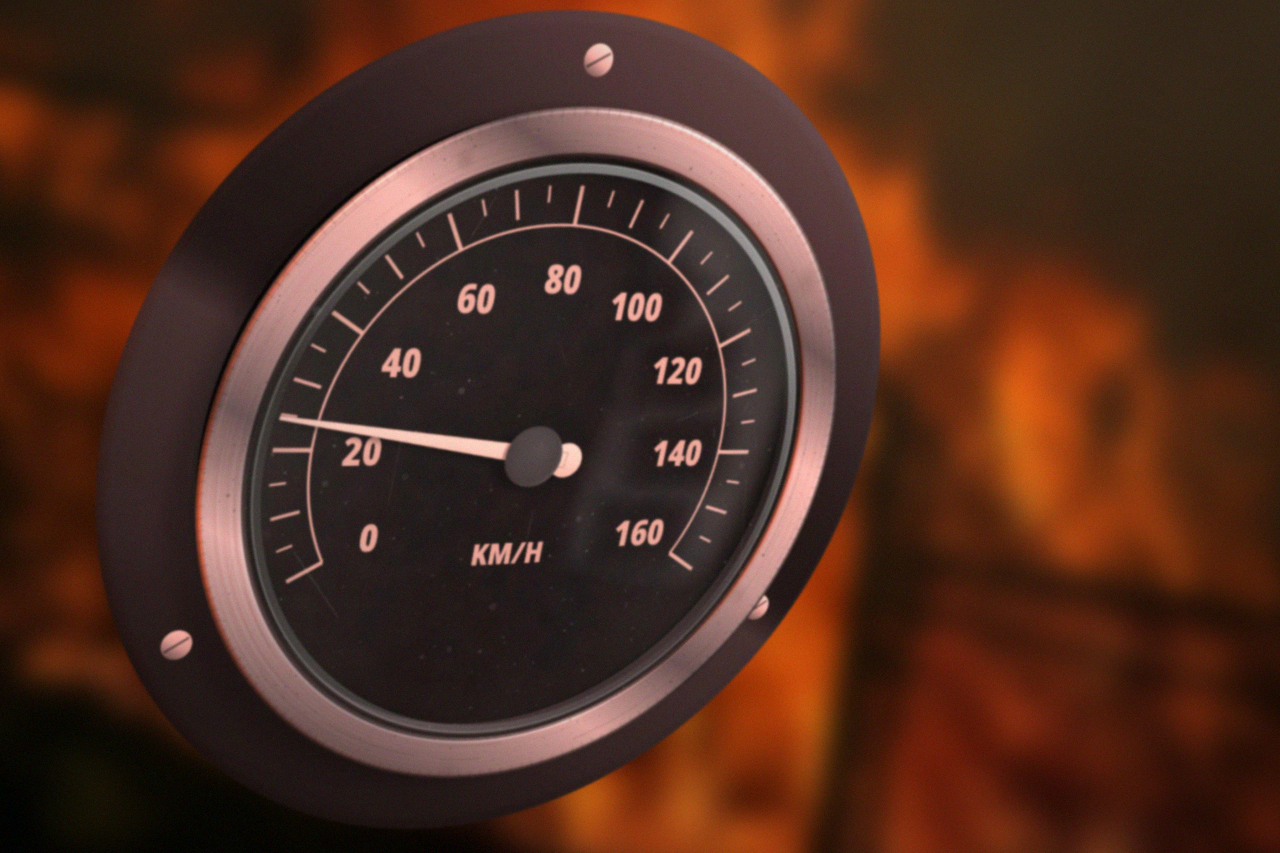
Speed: 25
